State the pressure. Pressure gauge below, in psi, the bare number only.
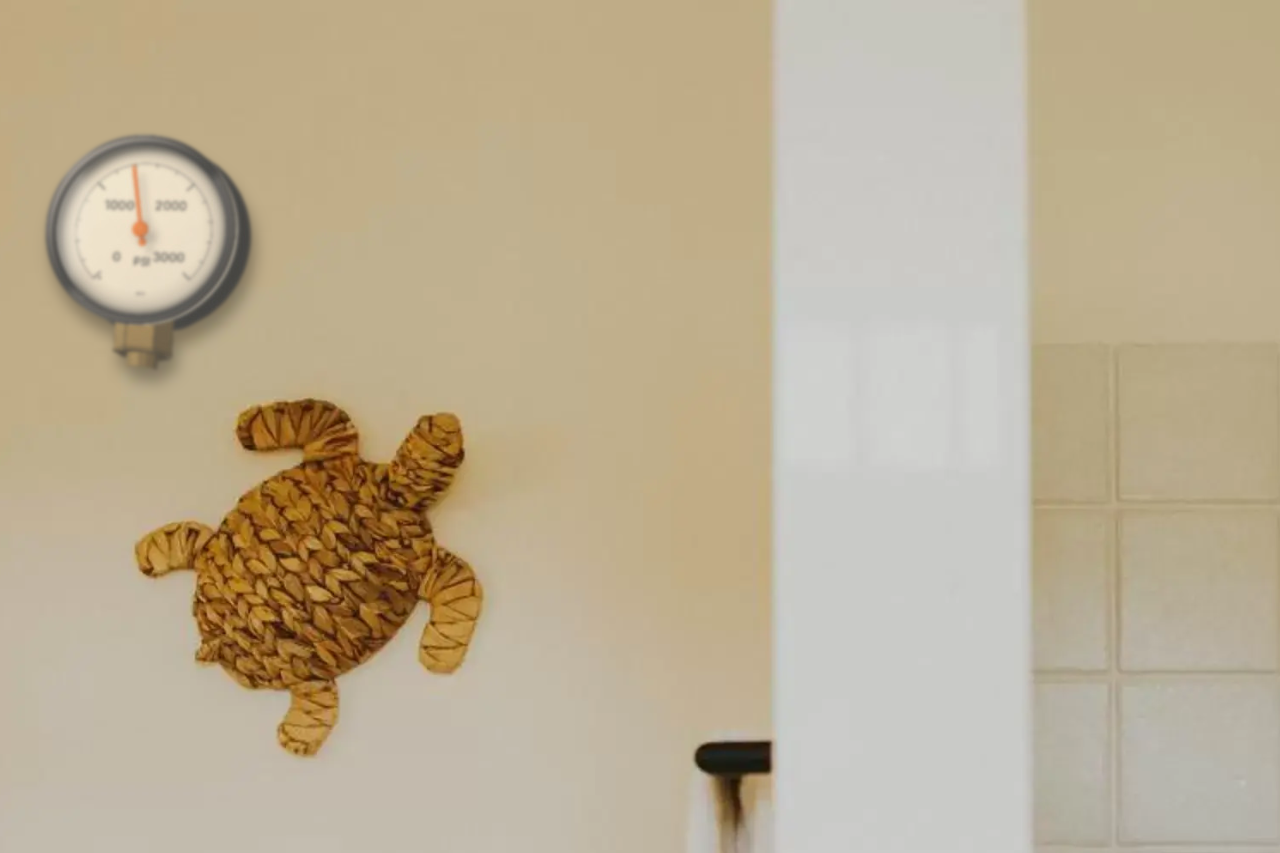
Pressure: 1400
